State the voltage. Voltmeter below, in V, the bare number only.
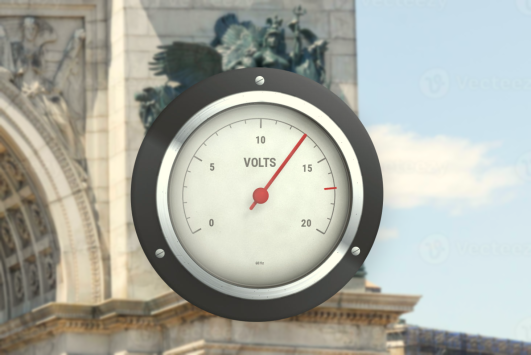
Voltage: 13
